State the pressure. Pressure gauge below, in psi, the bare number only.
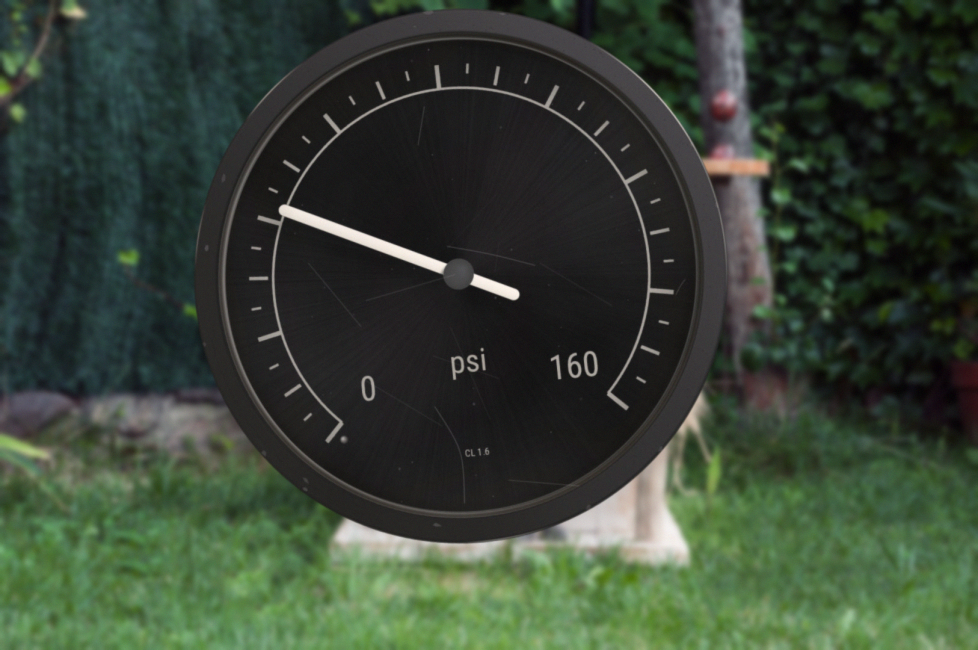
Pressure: 42.5
